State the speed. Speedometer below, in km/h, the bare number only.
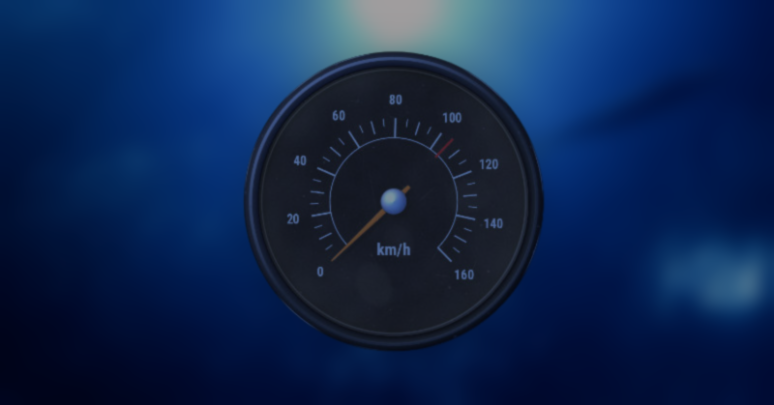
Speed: 0
